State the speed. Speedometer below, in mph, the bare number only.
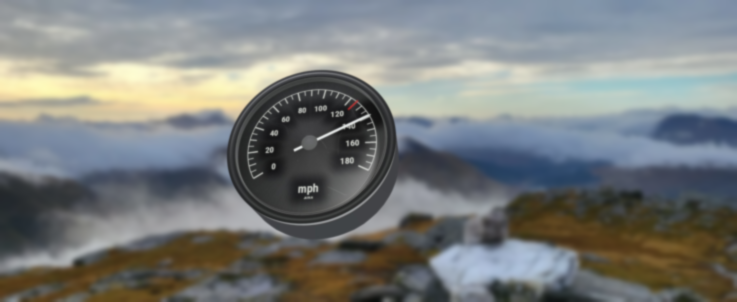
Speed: 140
